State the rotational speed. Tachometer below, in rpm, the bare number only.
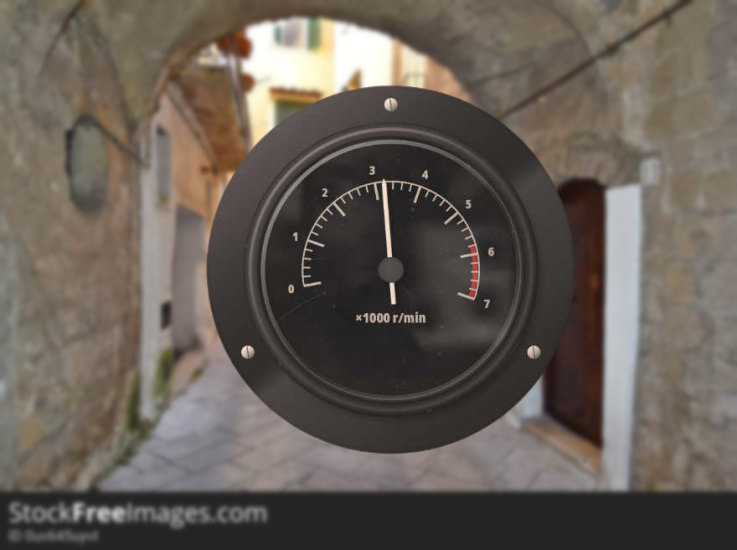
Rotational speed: 3200
